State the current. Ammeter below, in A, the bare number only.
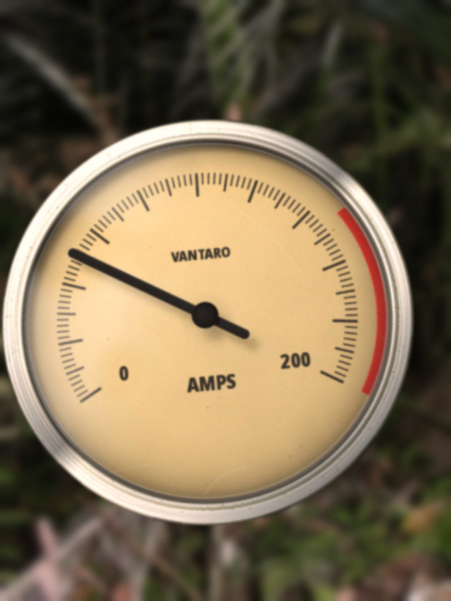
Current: 50
